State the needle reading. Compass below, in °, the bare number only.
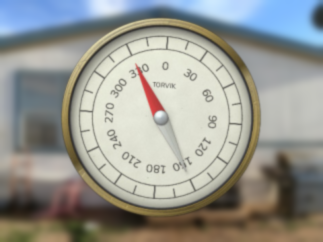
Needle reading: 330
